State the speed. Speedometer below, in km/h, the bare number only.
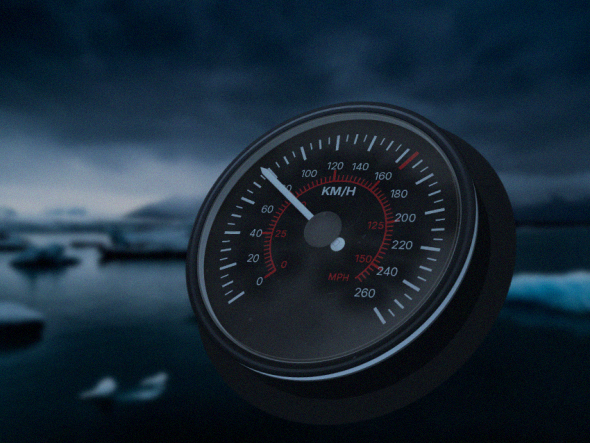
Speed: 77.5
